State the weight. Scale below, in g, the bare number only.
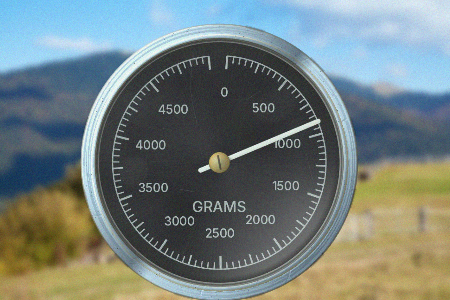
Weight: 900
